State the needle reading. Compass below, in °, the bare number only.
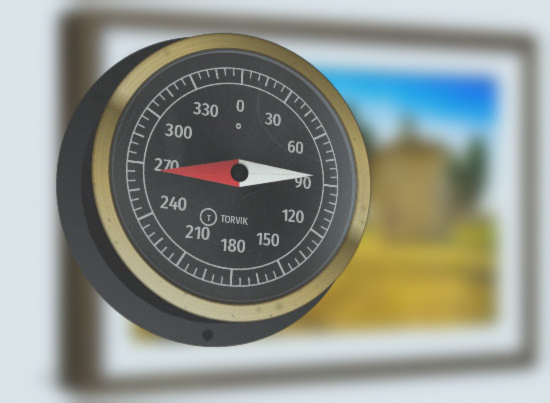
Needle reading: 265
